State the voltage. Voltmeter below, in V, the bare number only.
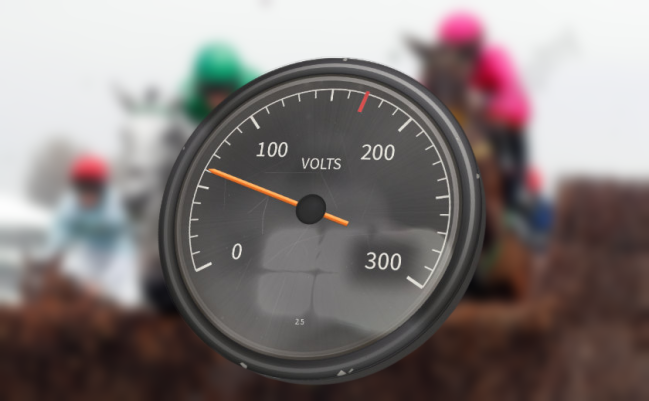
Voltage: 60
